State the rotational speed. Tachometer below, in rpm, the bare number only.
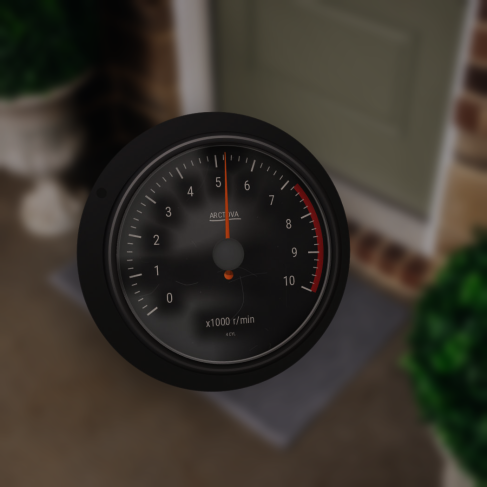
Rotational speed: 5200
